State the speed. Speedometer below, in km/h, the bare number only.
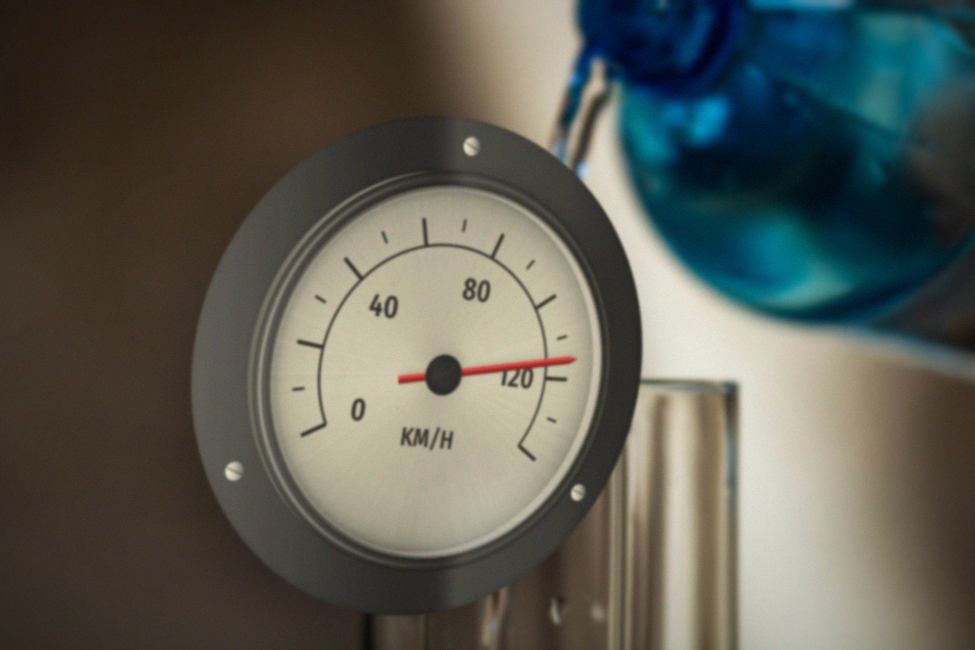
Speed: 115
